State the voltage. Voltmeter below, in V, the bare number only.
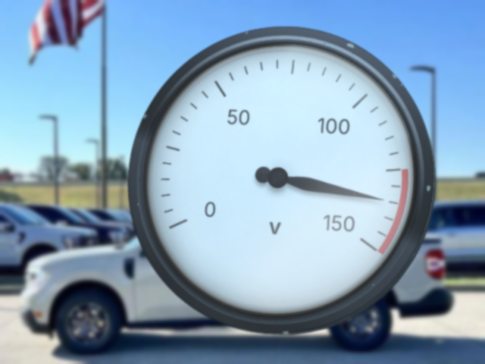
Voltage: 135
